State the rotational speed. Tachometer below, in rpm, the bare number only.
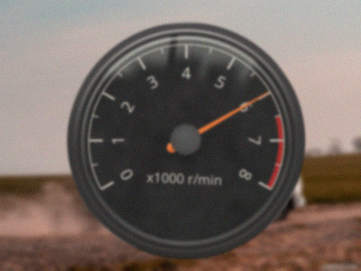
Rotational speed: 6000
